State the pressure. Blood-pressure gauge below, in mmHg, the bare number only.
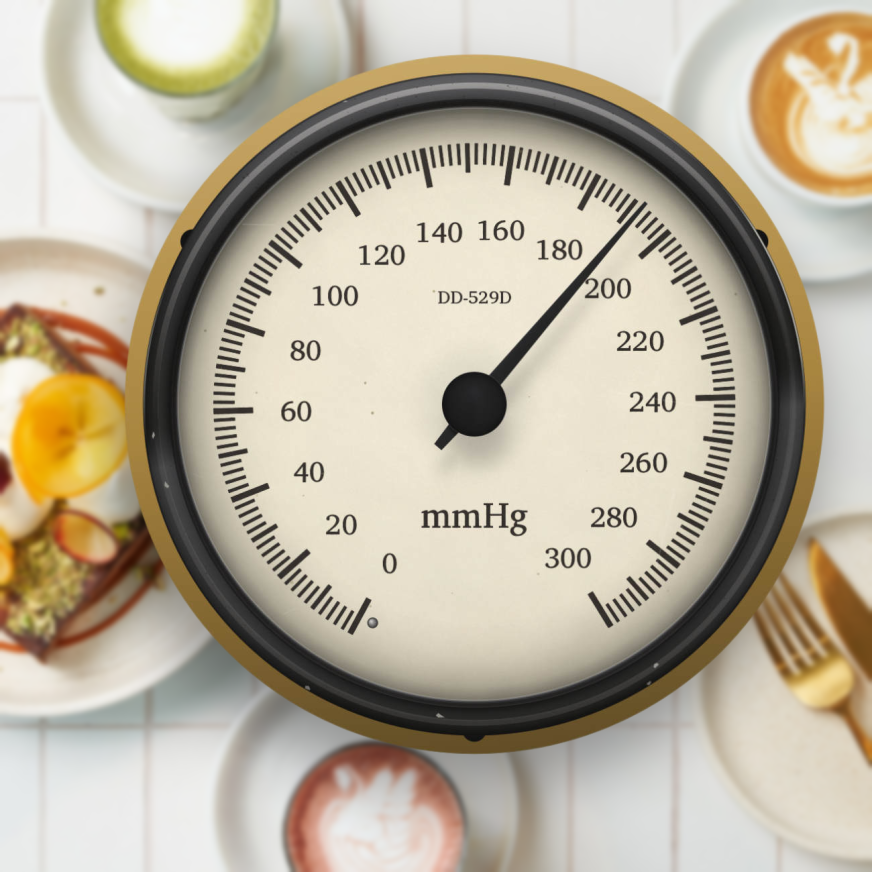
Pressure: 192
